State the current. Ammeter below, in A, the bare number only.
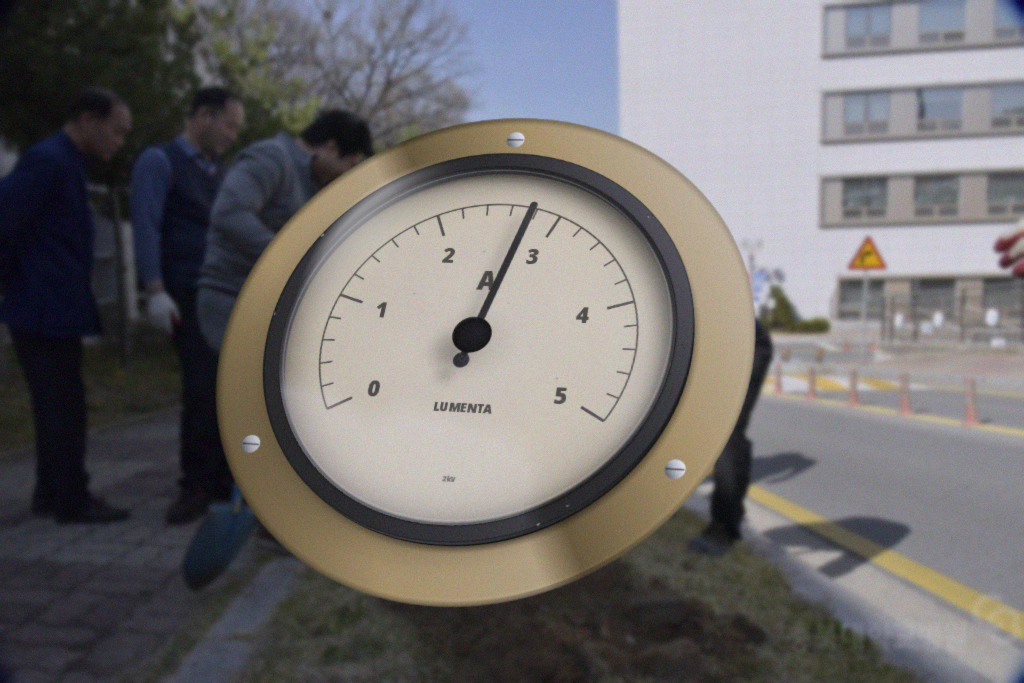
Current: 2.8
